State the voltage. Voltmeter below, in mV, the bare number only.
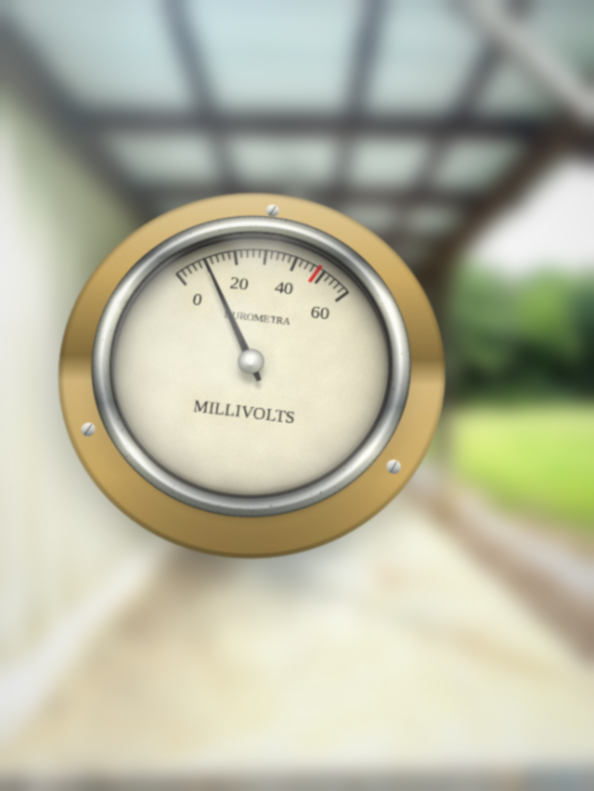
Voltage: 10
